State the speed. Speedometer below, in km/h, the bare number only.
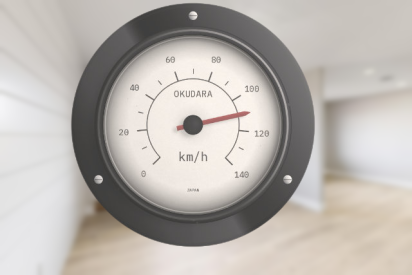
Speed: 110
